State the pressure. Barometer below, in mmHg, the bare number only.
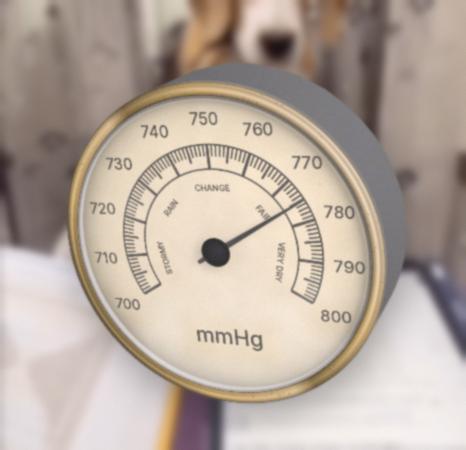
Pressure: 775
